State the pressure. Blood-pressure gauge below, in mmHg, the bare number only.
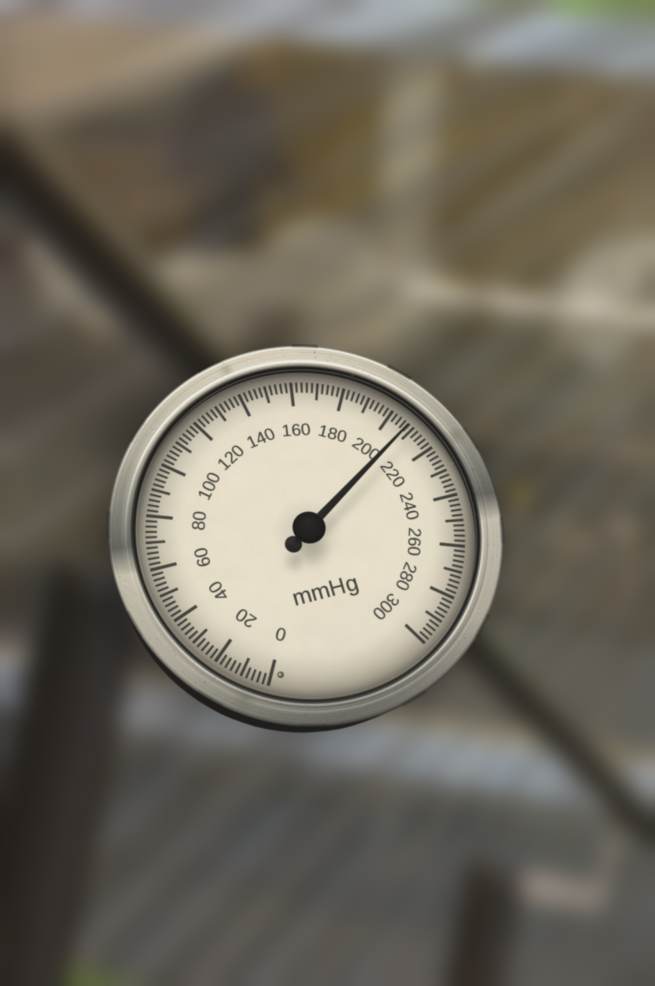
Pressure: 208
